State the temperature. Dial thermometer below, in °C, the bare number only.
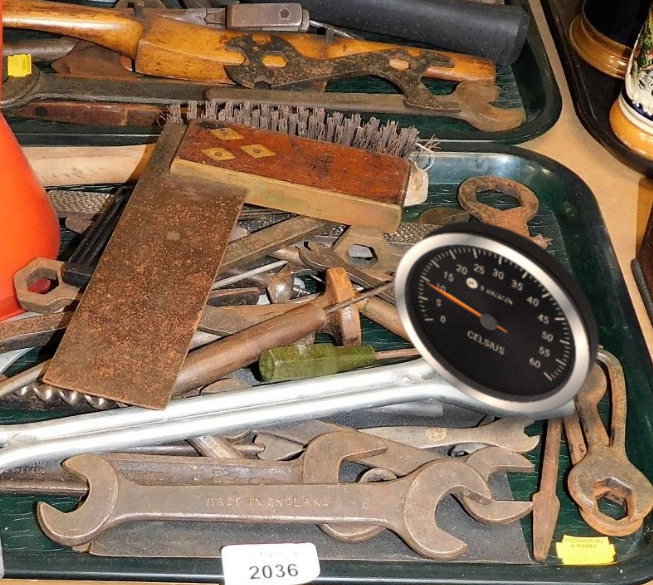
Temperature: 10
